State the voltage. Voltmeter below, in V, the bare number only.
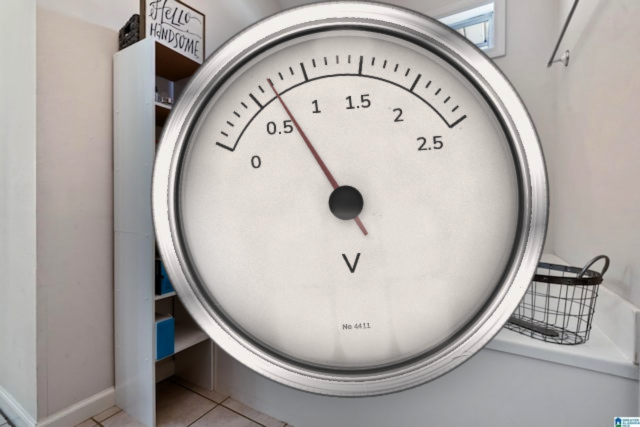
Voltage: 0.7
